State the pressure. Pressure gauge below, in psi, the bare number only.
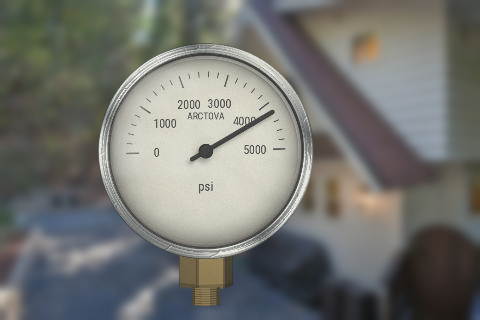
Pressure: 4200
